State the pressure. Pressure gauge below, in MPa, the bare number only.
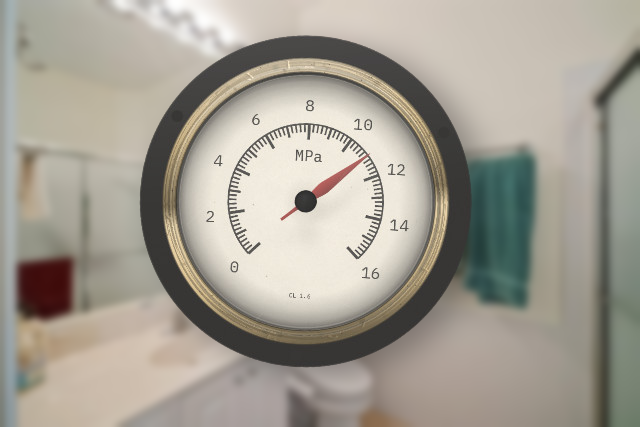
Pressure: 11
